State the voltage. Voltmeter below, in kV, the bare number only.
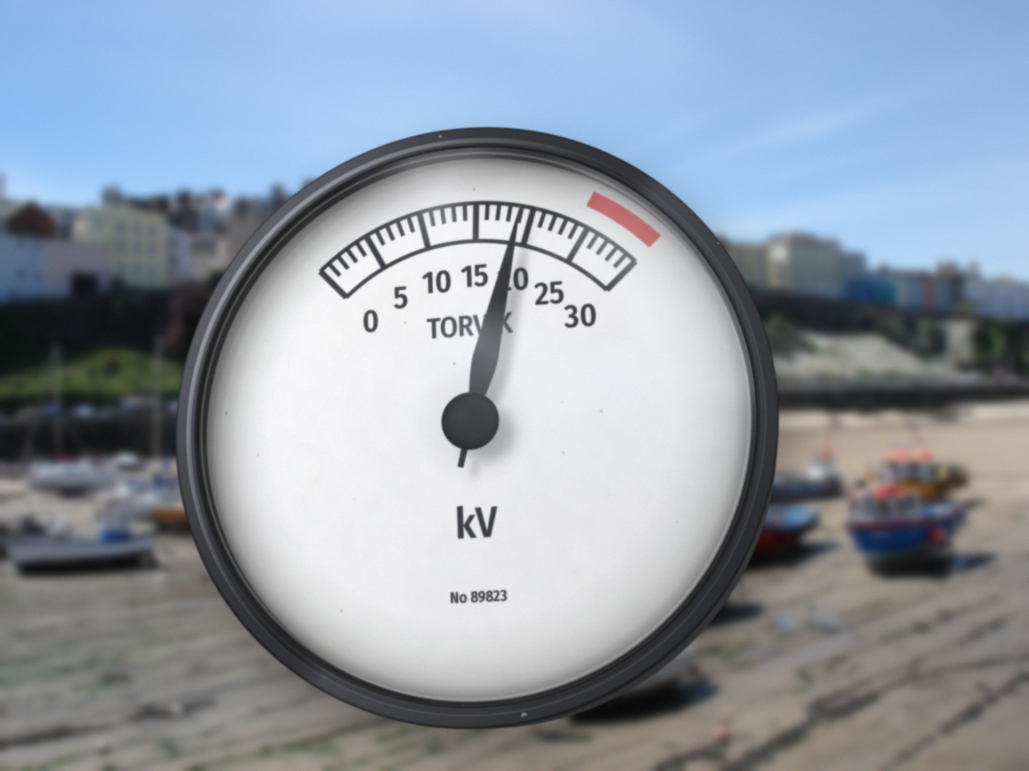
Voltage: 19
